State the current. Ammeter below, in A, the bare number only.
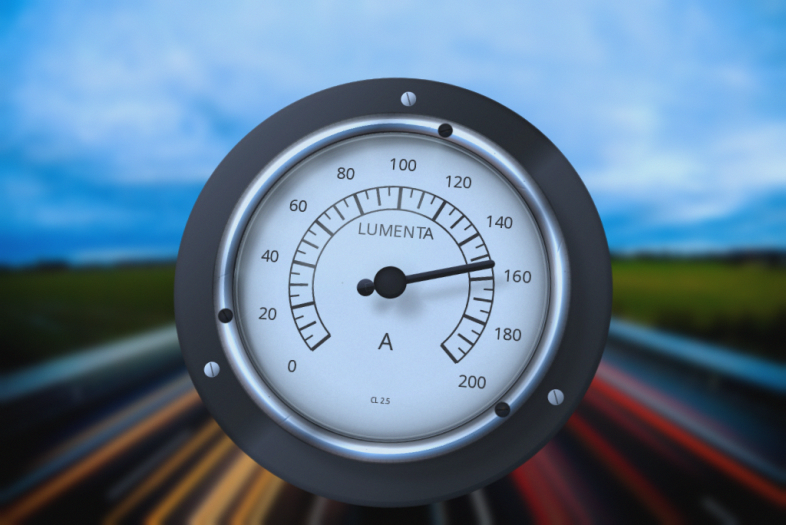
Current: 155
